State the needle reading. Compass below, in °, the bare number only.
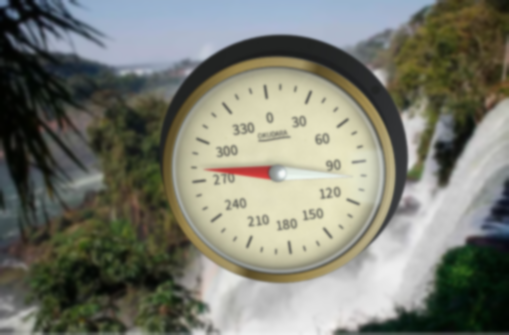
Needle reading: 280
